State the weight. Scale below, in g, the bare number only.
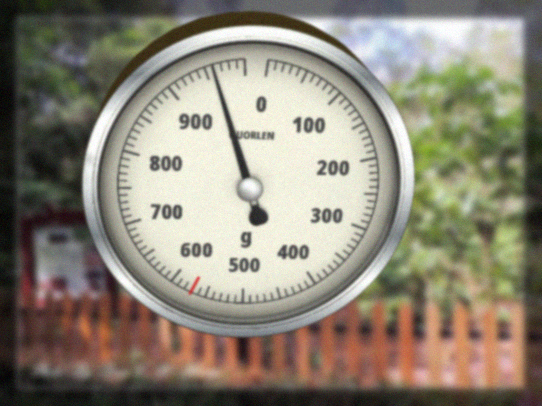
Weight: 960
